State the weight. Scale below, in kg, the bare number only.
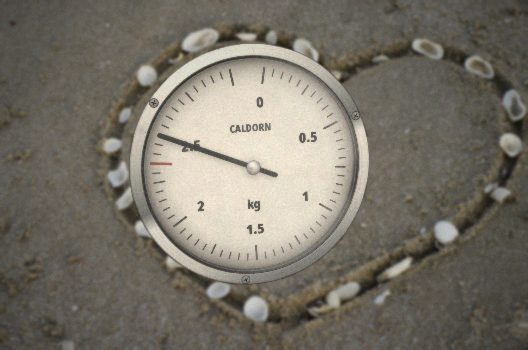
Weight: 2.5
